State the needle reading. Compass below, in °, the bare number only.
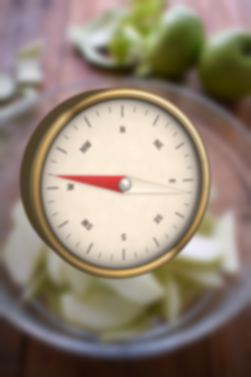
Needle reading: 280
